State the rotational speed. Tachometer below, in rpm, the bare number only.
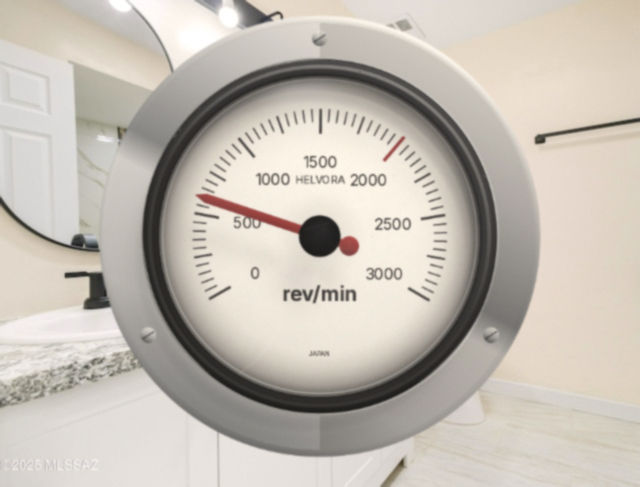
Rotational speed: 600
